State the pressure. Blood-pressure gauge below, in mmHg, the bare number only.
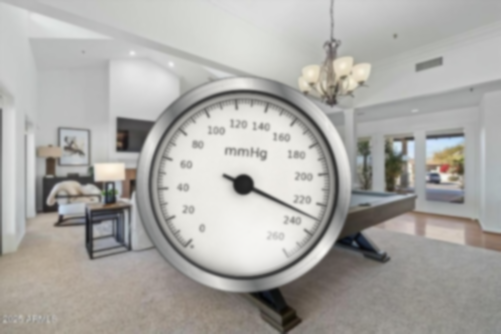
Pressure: 230
